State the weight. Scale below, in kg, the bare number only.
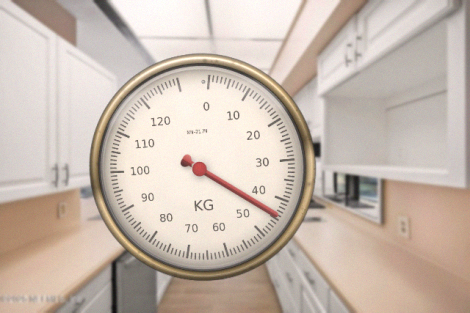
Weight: 44
